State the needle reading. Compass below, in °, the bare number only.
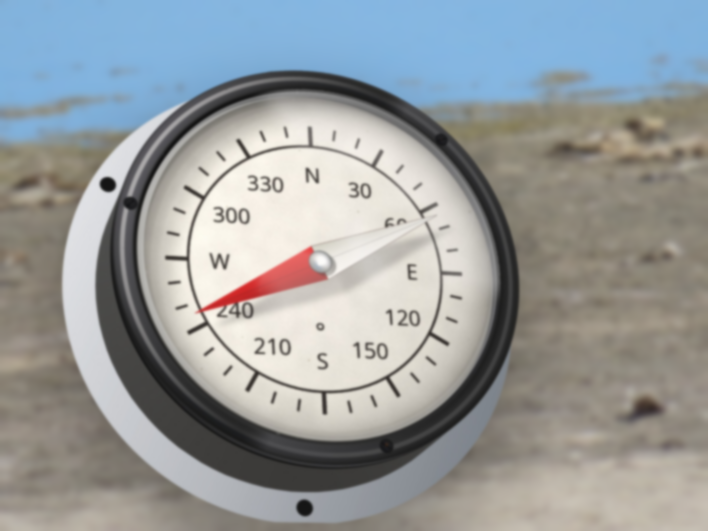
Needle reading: 245
